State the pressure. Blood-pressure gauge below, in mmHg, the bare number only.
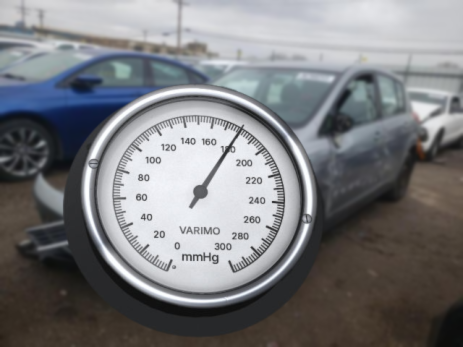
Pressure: 180
